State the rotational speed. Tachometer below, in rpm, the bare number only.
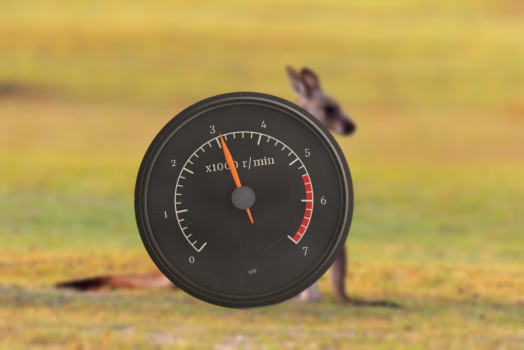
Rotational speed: 3100
